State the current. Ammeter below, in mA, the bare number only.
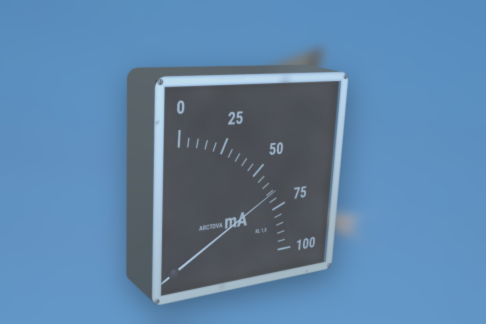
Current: 65
